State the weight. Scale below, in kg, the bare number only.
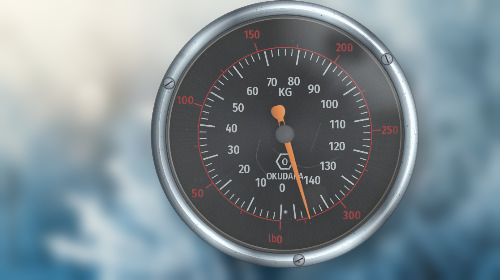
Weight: 146
